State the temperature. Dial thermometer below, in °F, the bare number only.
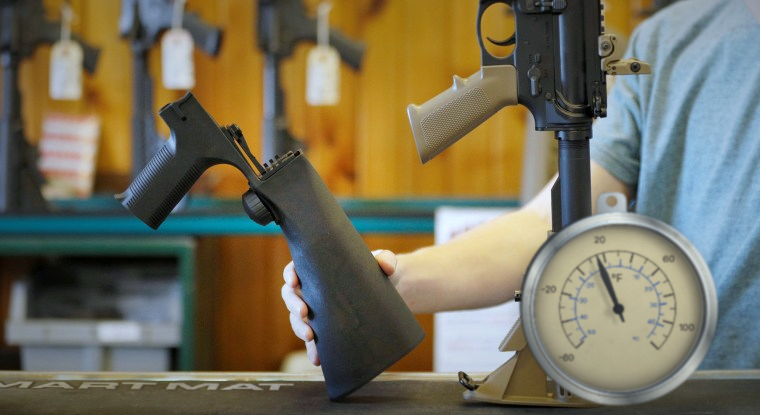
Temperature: 15
